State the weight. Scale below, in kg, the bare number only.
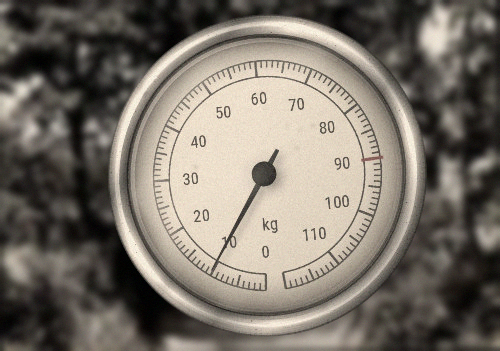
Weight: 10
